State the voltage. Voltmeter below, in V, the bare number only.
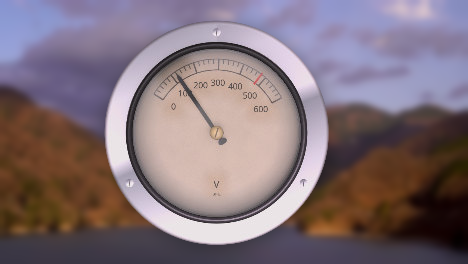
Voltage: 120
